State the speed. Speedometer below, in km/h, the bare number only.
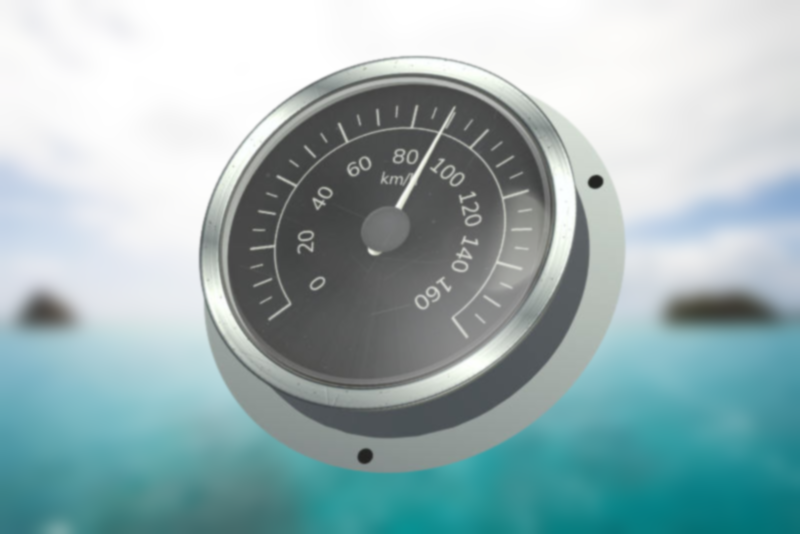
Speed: 90
